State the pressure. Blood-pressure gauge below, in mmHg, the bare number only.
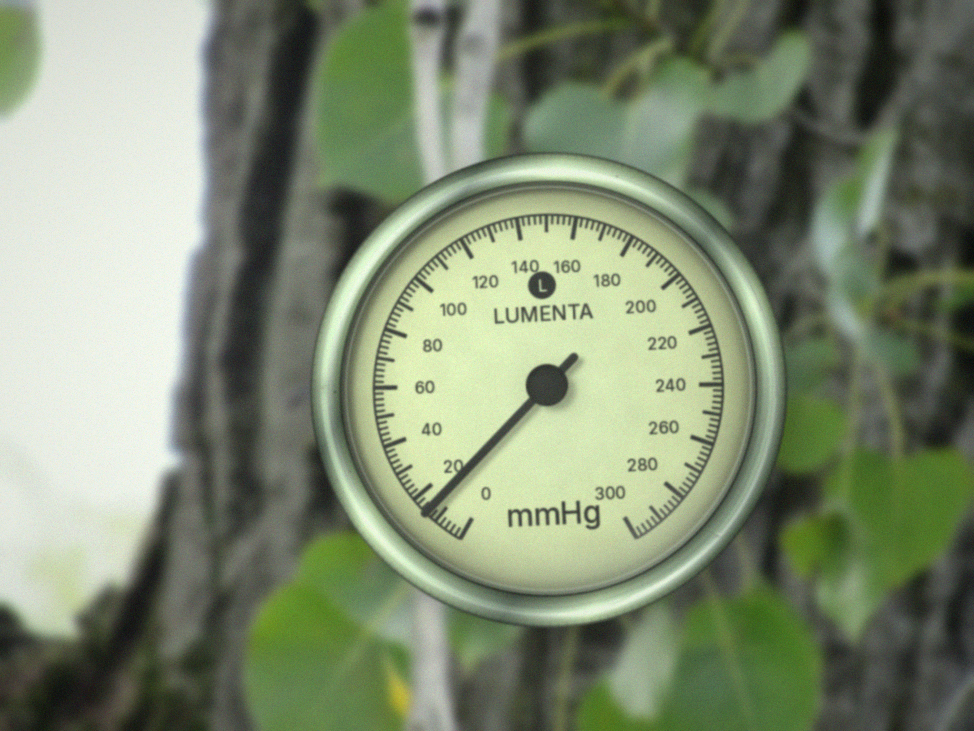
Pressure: 14
